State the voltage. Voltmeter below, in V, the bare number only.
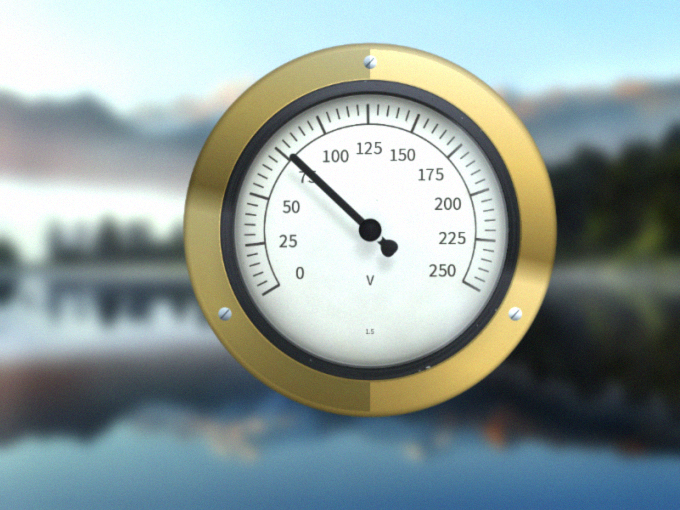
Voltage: 77.5
